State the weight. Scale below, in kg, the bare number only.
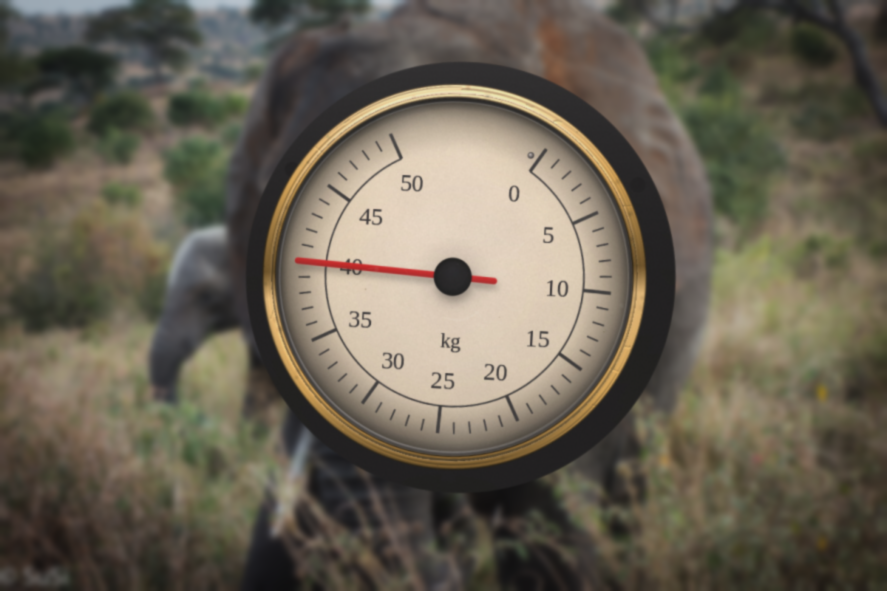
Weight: 40
